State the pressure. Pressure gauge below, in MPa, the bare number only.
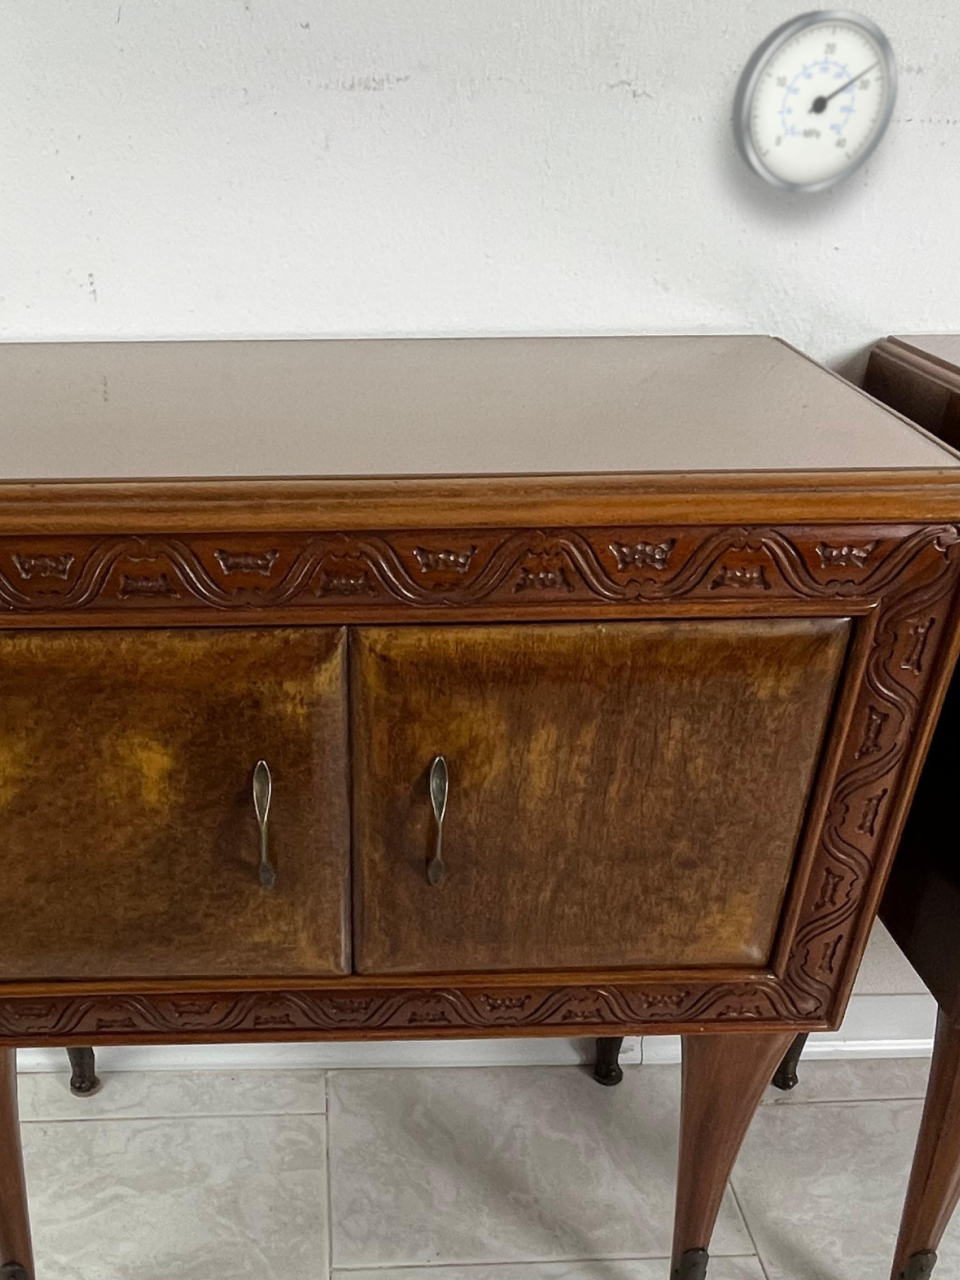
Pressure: 28
